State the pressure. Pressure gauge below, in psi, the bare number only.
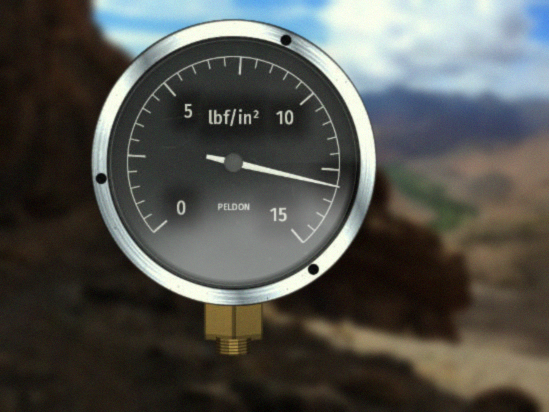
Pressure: 13
